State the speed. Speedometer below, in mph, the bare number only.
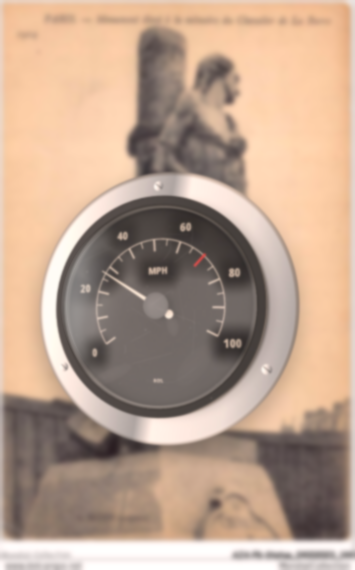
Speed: 27.5
